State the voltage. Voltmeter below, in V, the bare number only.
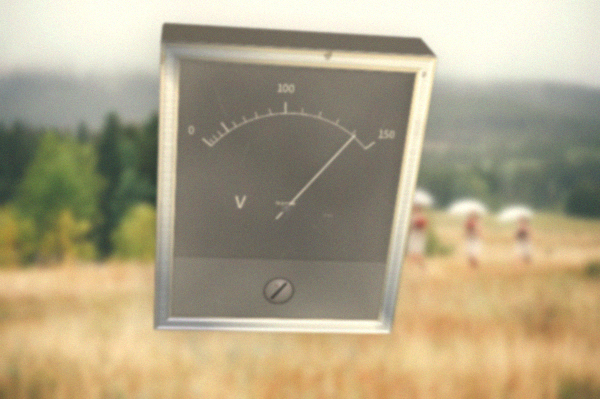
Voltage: 140
